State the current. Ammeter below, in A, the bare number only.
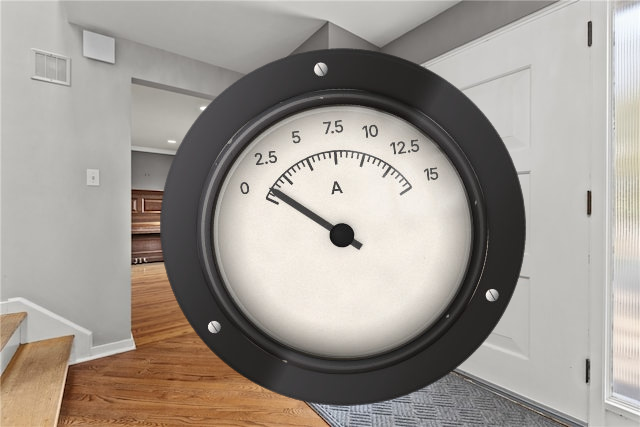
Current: 1
